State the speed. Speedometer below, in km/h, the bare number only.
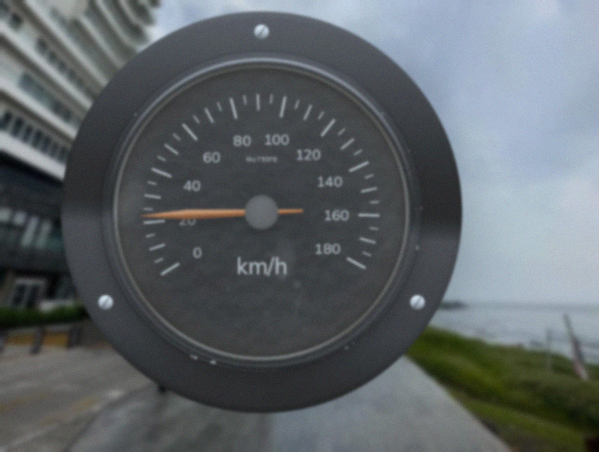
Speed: 22.5
